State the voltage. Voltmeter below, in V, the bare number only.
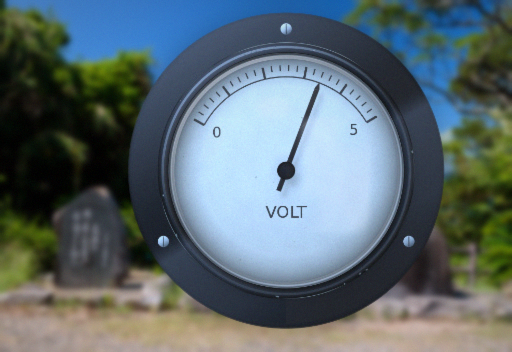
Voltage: 3.4
